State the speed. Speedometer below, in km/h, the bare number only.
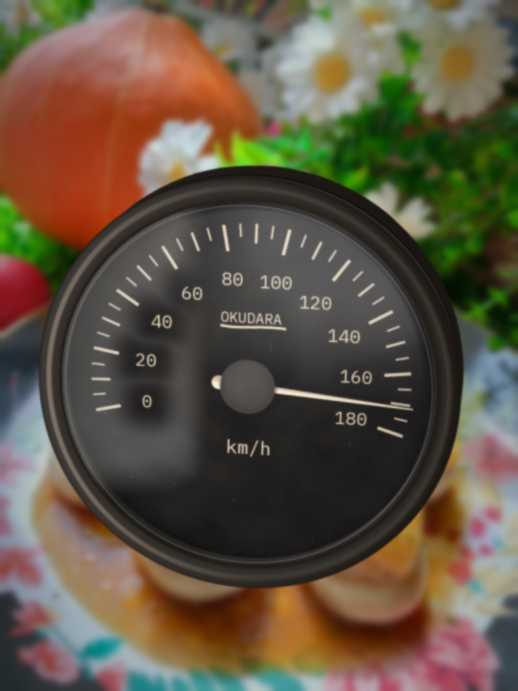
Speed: 170
